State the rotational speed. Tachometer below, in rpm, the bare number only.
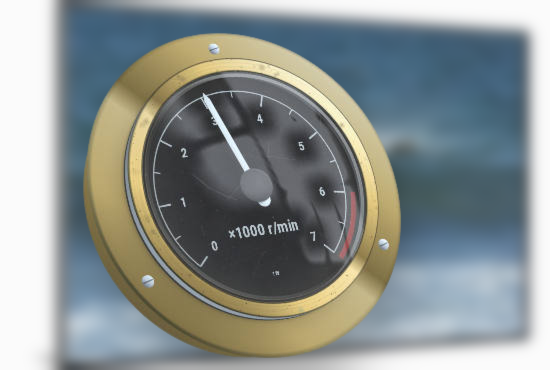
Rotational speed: 3000
